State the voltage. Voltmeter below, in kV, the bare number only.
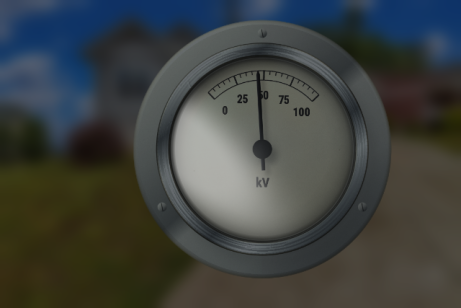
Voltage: 45
